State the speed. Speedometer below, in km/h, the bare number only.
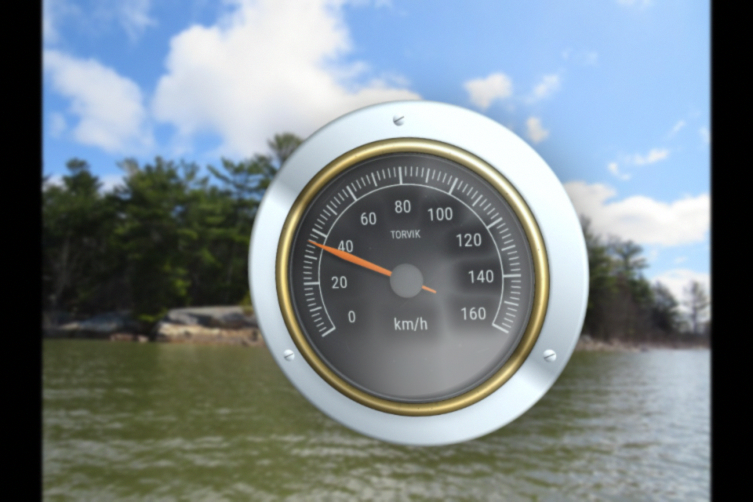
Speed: 36
